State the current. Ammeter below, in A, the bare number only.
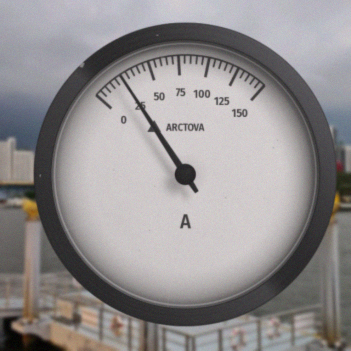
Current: 25
